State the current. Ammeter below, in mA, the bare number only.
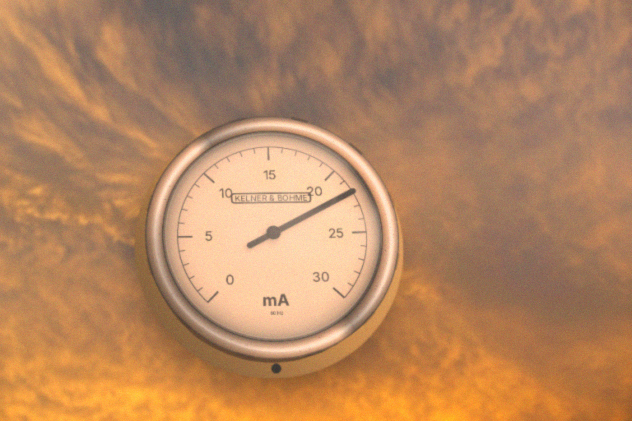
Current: 22
